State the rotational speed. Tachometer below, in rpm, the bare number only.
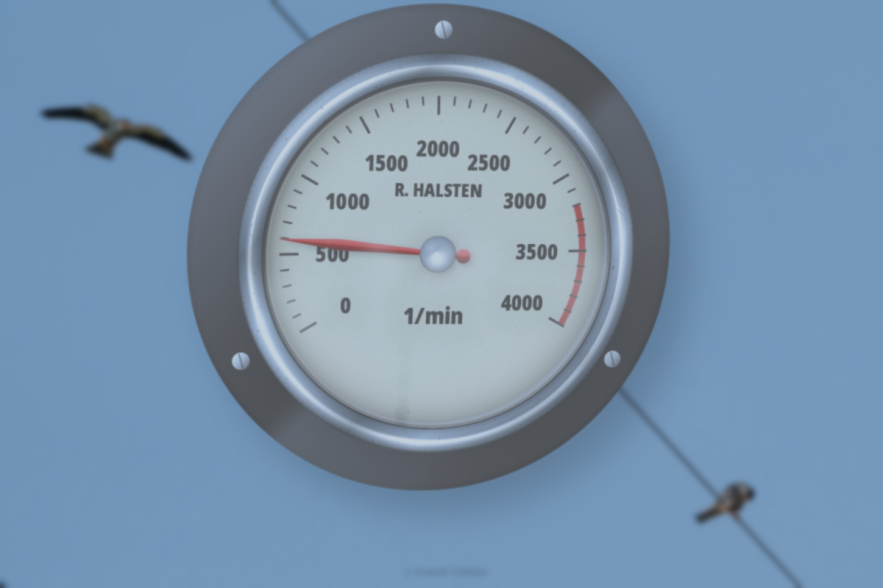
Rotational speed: 600
